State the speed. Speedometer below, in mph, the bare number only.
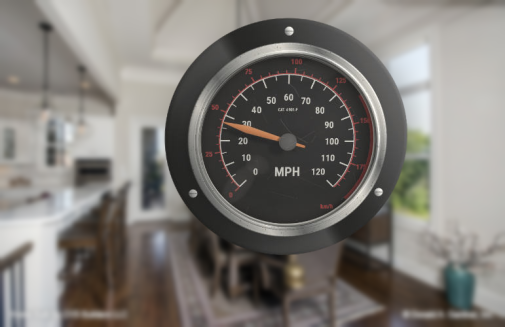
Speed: 27.5
